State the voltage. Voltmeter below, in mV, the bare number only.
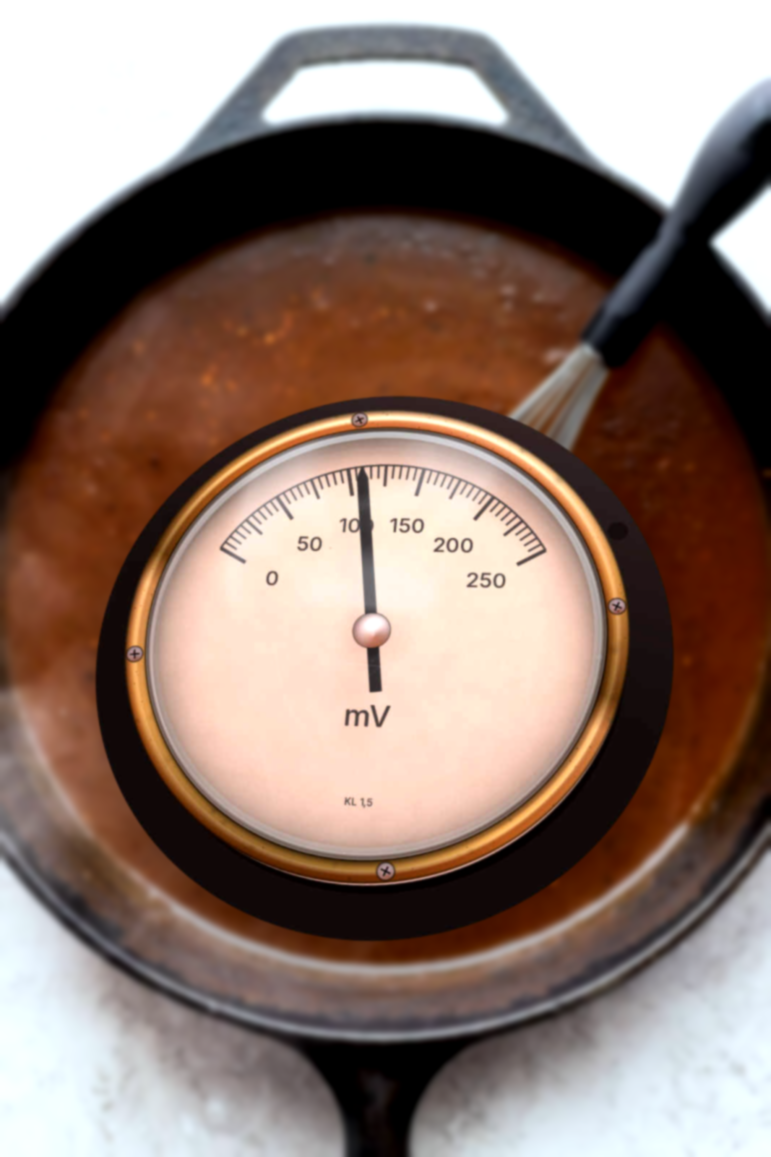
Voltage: 110
